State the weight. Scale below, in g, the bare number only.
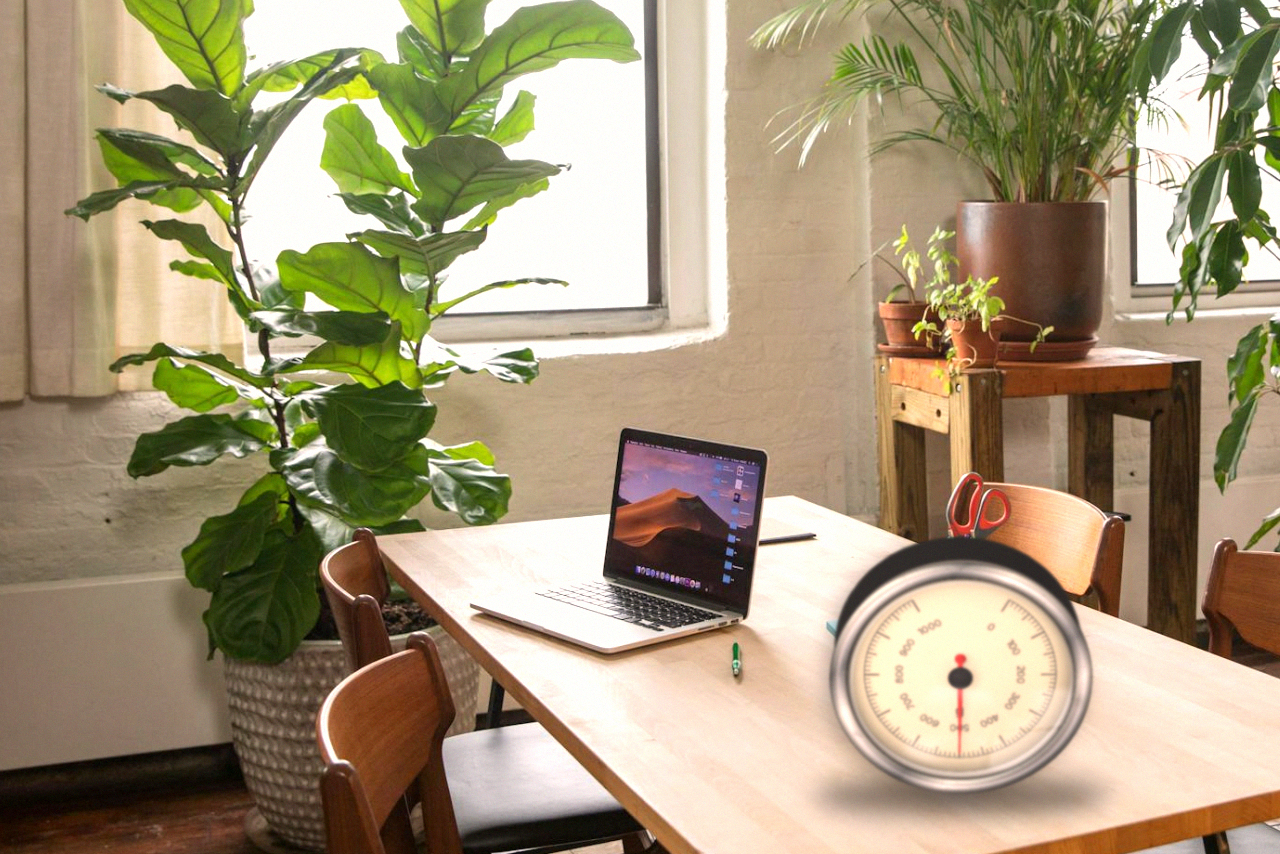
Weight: 500
